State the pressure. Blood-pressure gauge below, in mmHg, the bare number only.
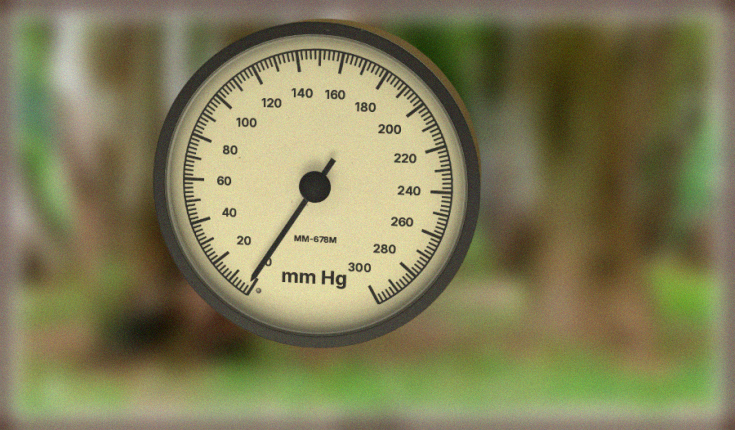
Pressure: 2
